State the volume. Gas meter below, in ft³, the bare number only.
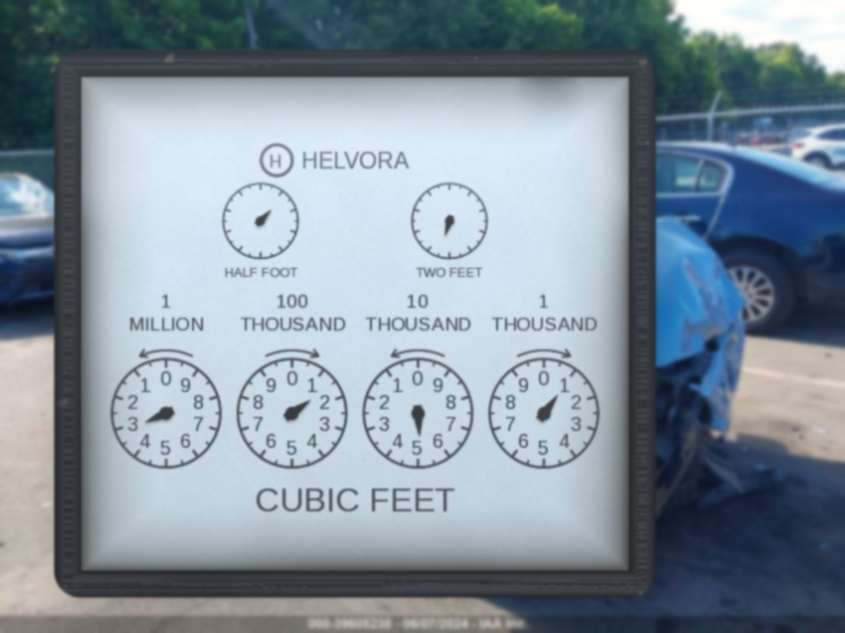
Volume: 315100
